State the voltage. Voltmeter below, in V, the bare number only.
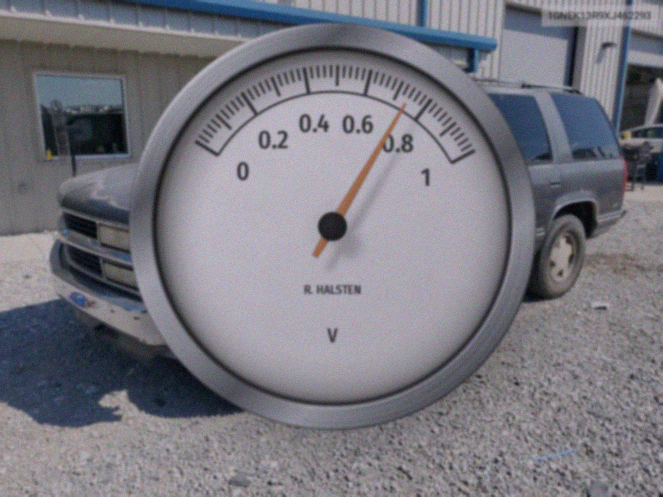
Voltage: 0.74
